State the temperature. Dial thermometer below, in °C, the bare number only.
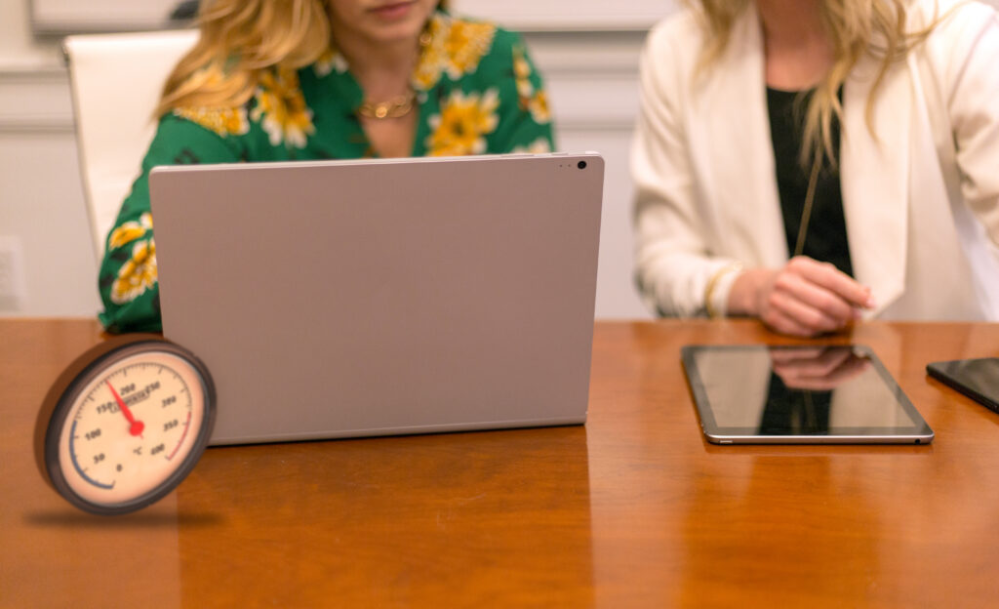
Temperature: 175
